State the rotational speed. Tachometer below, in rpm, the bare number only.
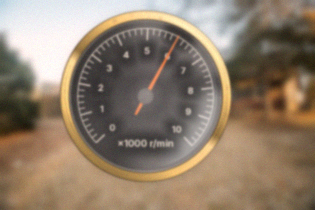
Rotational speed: 6000
